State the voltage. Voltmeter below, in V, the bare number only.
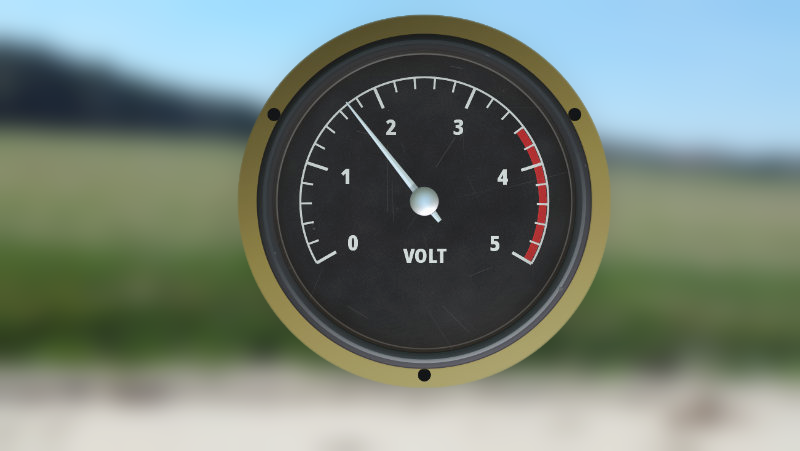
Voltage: 1.7
